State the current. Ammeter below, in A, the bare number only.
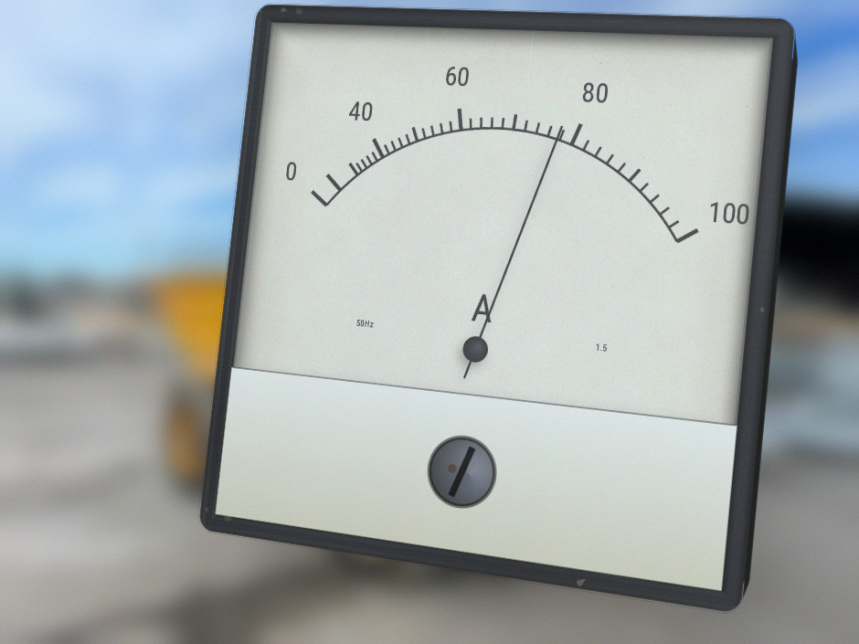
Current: 78
